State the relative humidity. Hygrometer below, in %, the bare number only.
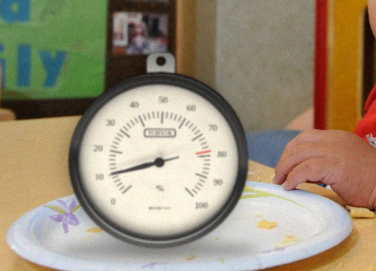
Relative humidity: 10
